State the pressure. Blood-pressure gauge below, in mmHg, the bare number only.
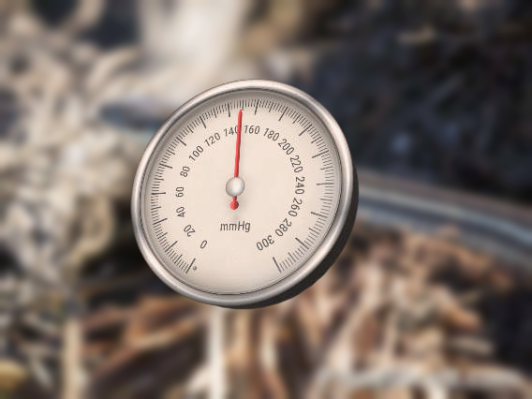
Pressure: 150
